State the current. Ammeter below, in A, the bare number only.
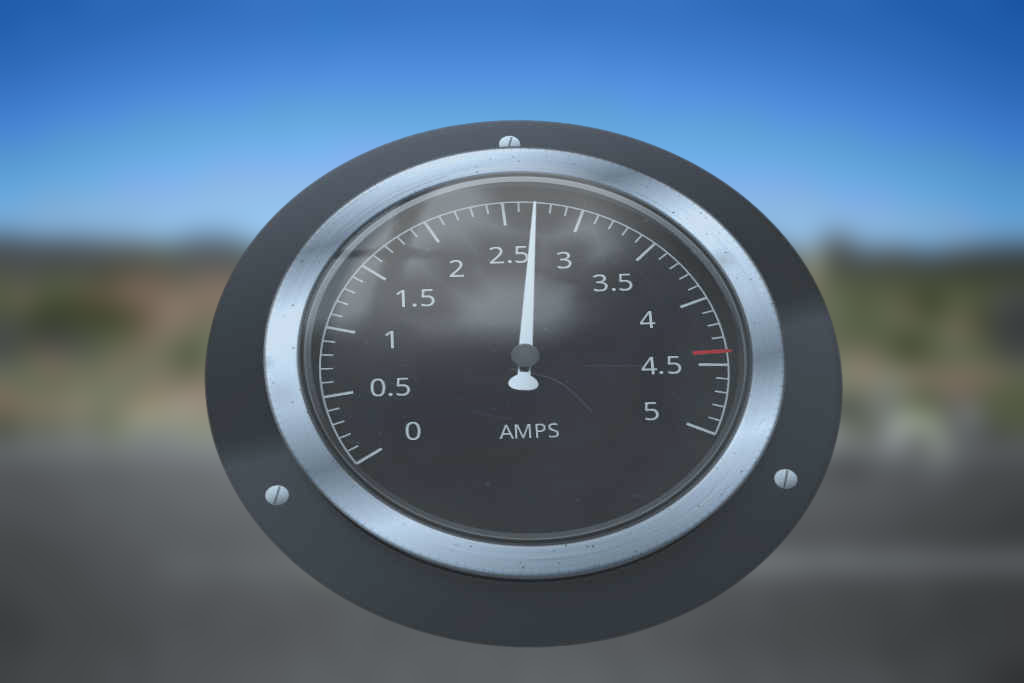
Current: 2.7
